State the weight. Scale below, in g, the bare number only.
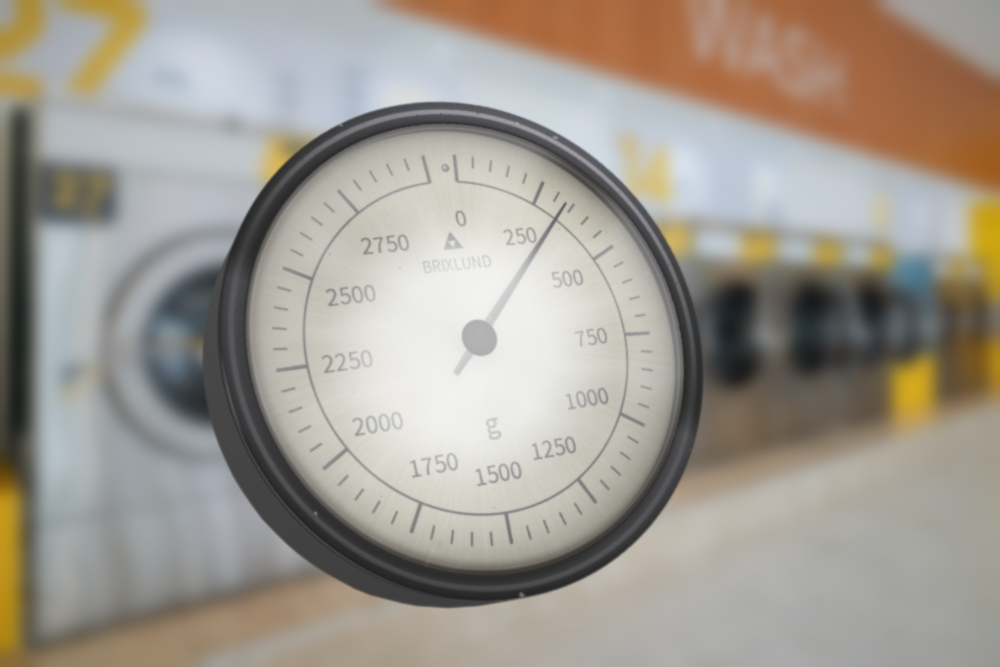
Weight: 325
